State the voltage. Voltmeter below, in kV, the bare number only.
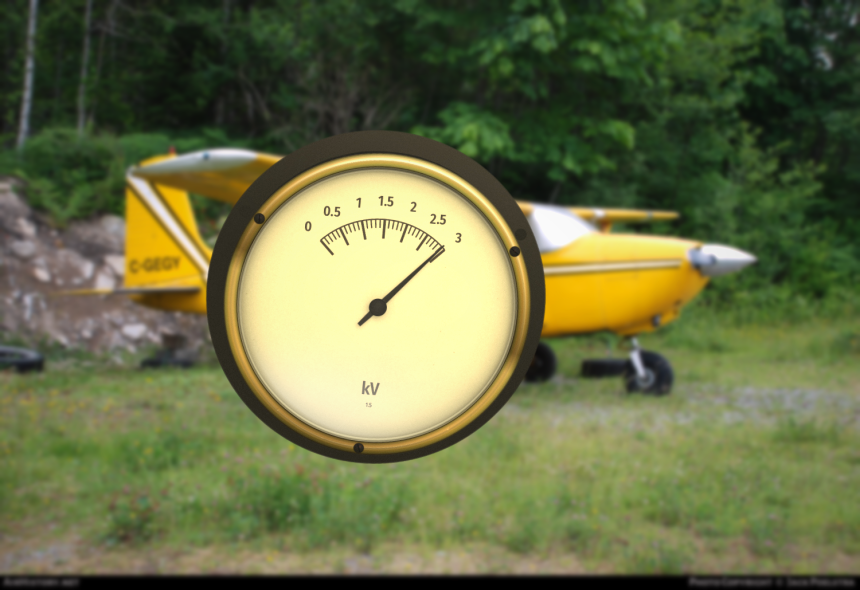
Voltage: 2.9
